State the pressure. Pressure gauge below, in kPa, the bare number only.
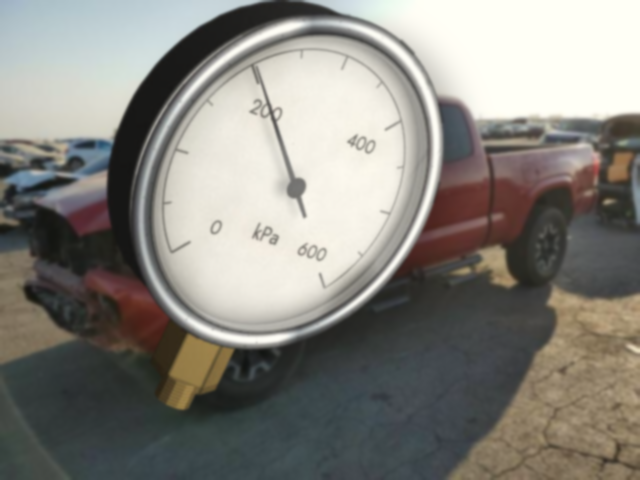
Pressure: 200
